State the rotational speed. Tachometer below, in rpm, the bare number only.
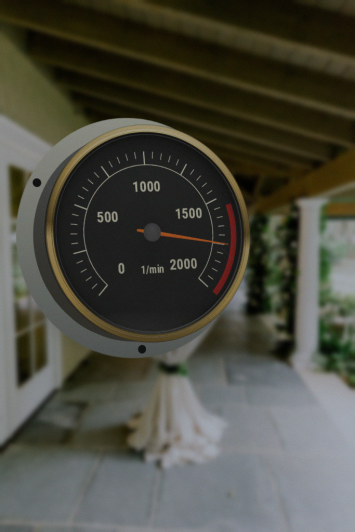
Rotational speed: 1750
